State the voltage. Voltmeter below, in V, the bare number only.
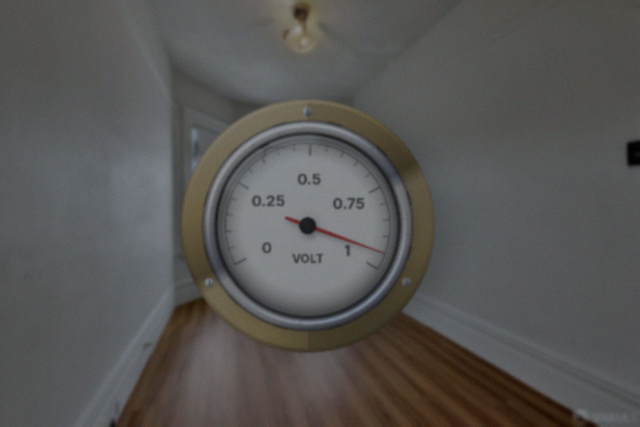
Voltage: 0.95
